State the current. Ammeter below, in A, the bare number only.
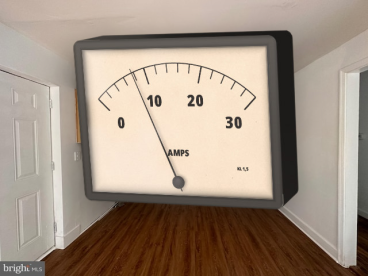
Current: 8
